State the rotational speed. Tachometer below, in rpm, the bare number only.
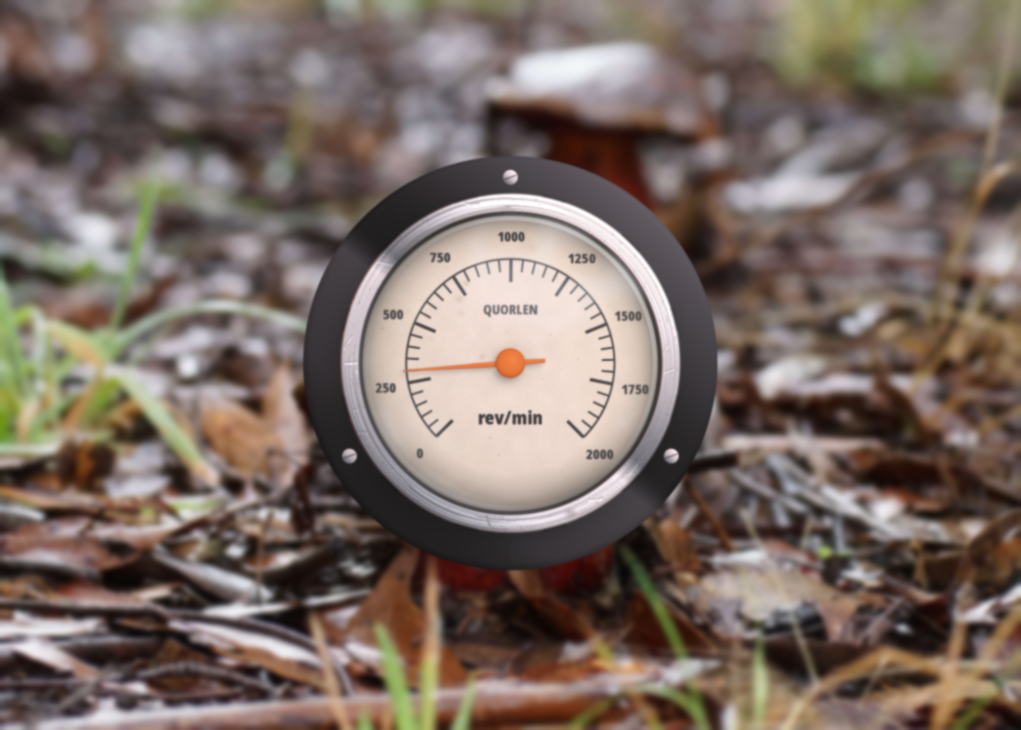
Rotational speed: 300
